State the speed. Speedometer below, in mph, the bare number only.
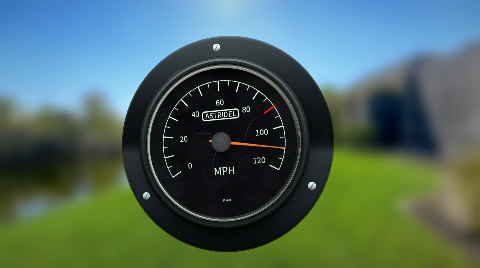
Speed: 110
